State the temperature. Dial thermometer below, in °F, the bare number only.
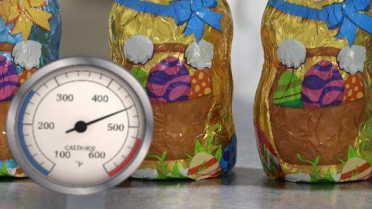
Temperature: 460
